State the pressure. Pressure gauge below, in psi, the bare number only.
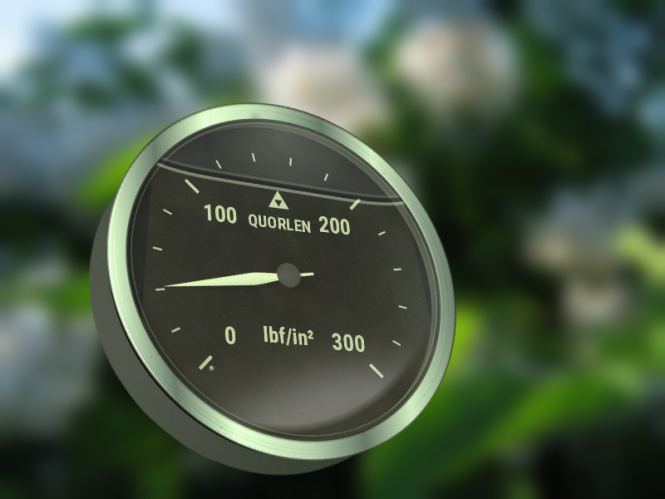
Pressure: 40
